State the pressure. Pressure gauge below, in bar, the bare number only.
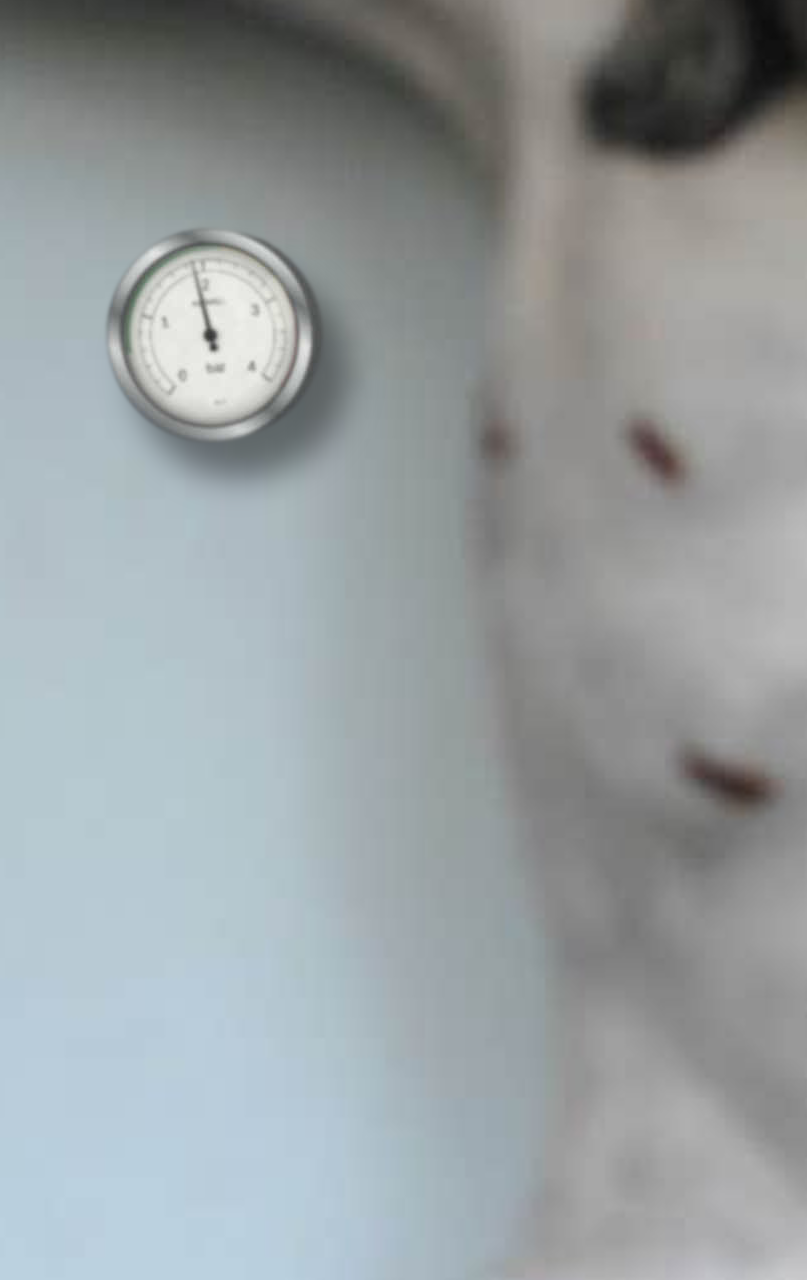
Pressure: 1.9
